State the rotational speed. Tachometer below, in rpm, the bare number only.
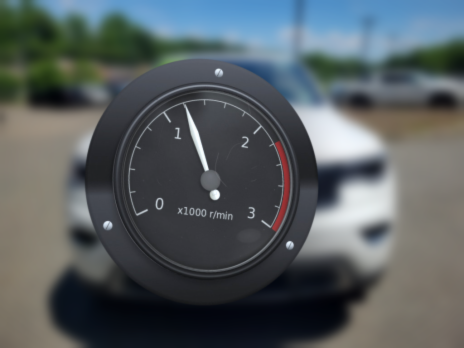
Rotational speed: 1200
